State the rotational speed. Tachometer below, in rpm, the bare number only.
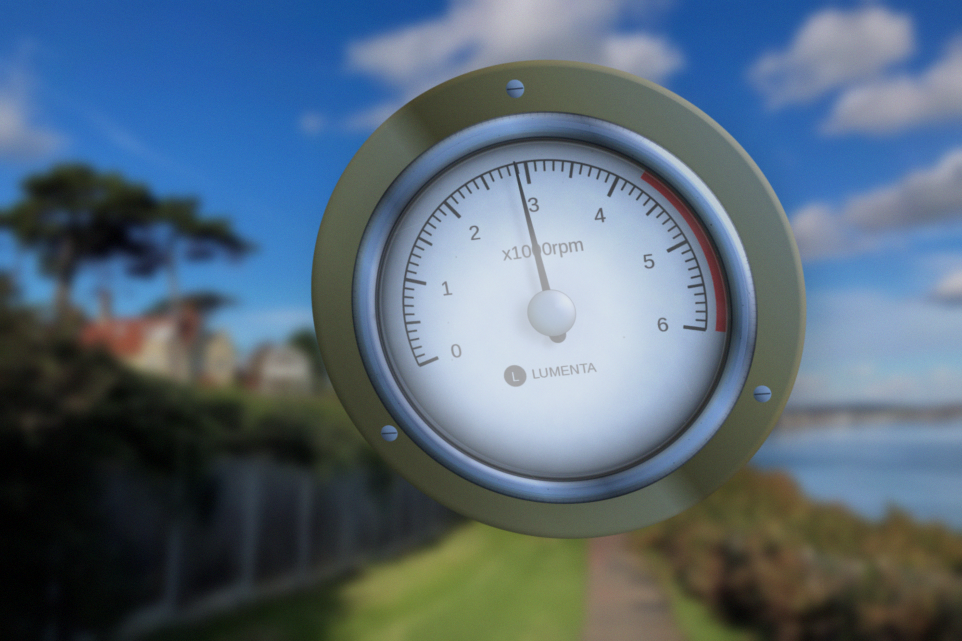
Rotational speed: 2900
